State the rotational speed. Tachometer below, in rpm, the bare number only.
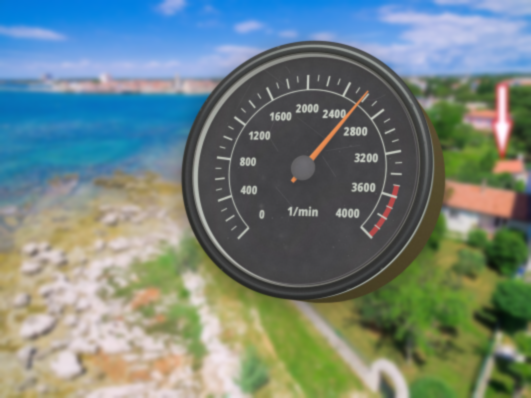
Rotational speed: 2600
